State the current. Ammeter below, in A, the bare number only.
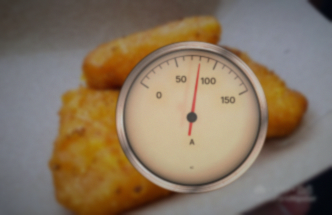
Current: 80
